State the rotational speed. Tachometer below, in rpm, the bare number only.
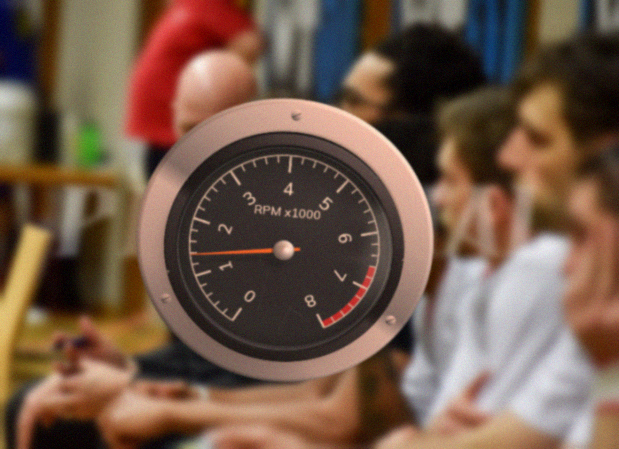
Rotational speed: 1400
